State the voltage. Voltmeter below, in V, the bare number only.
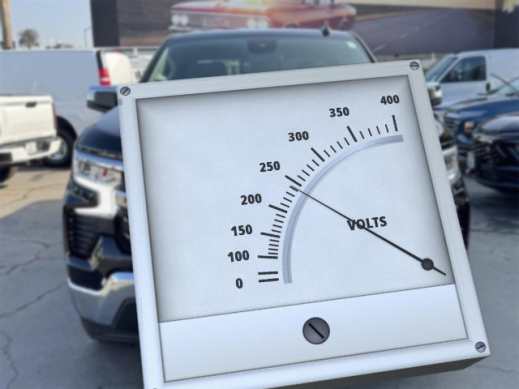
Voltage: 240
